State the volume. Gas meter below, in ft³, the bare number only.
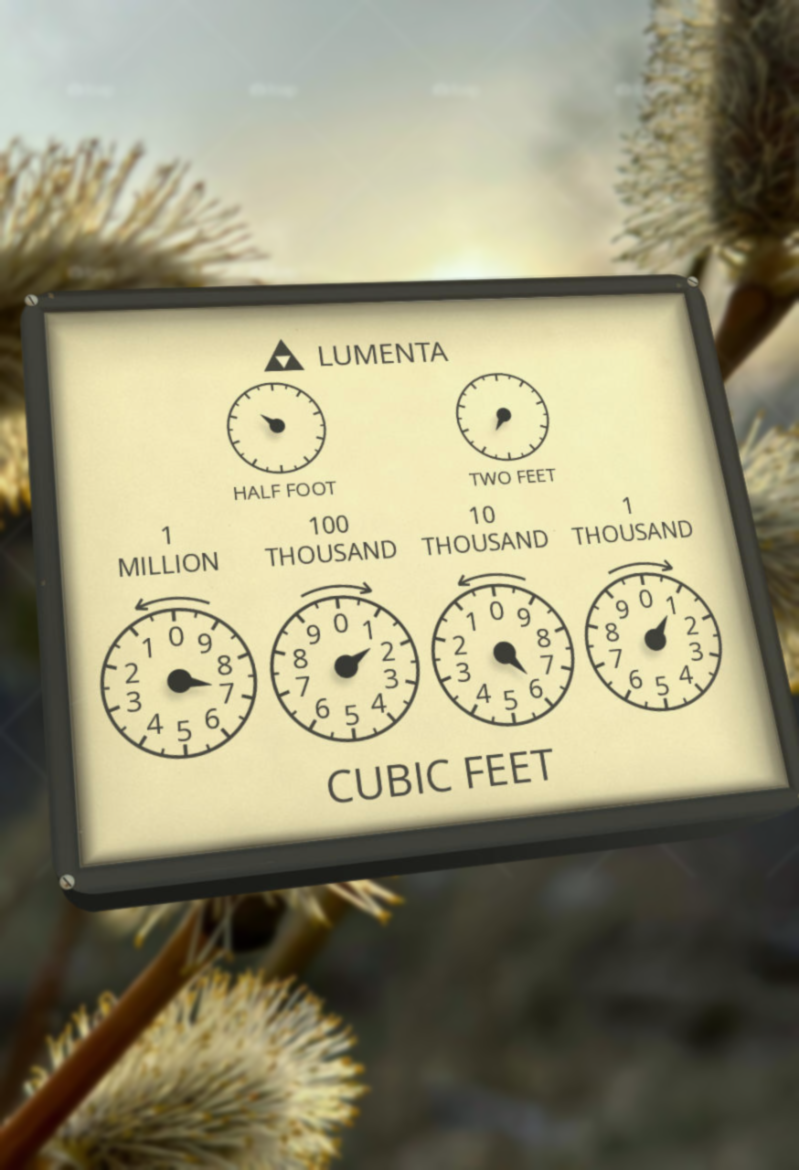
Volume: 716100
